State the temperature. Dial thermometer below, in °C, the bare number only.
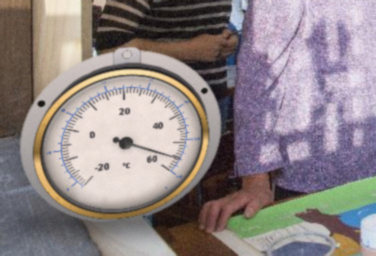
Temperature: 55
